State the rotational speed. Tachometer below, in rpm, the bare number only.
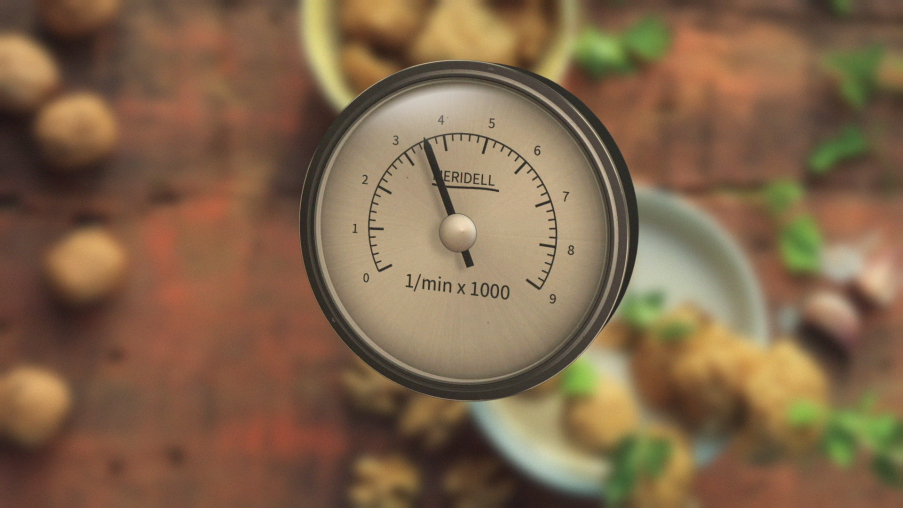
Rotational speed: 3600
